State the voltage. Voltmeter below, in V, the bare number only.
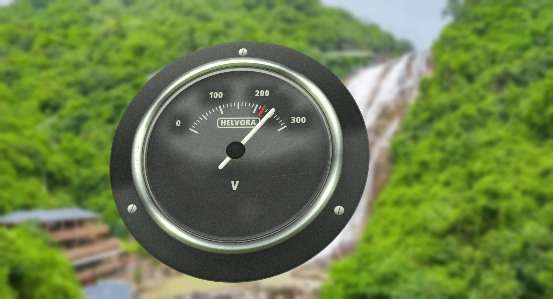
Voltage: 250
